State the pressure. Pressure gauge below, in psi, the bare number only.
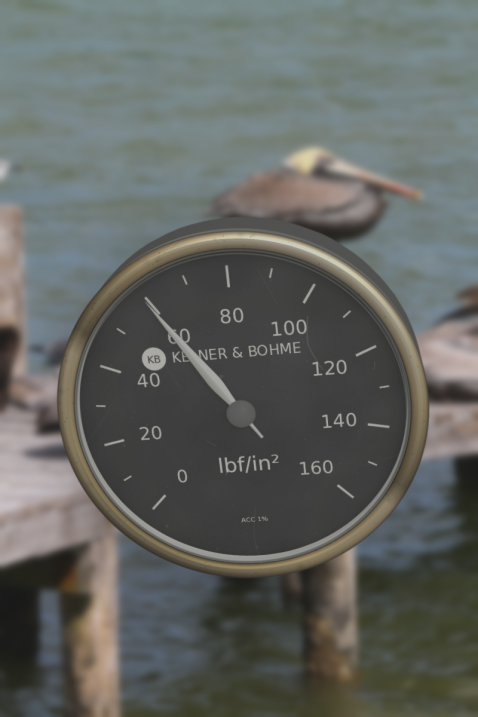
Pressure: 60
